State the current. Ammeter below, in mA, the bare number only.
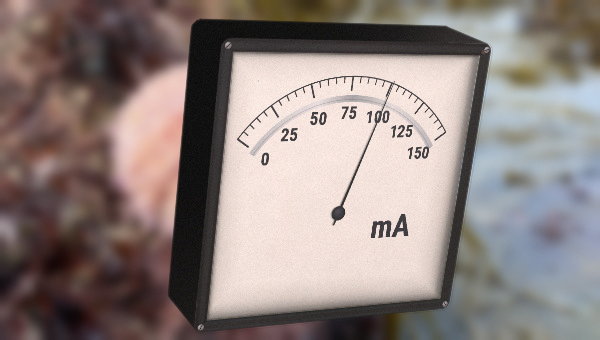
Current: 100
